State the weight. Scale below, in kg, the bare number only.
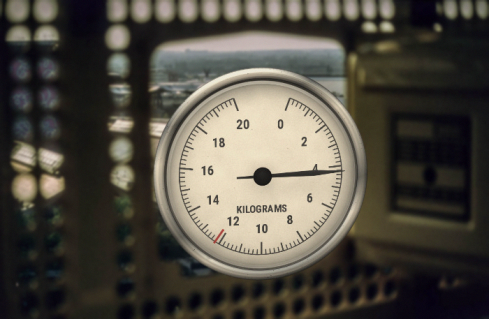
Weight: 4.2
